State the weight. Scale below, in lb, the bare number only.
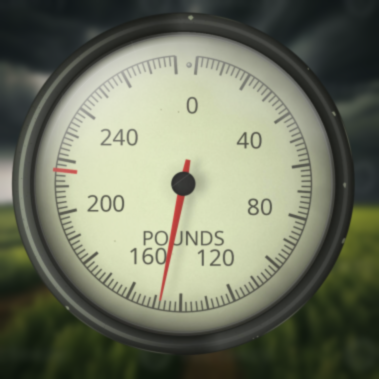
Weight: 148
